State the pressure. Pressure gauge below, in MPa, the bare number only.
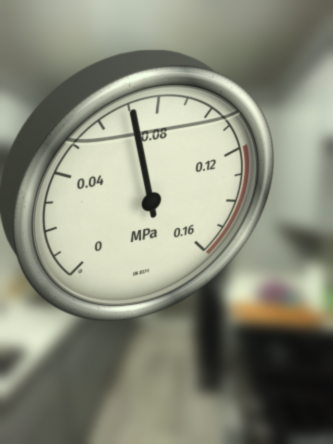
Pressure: 0.07
